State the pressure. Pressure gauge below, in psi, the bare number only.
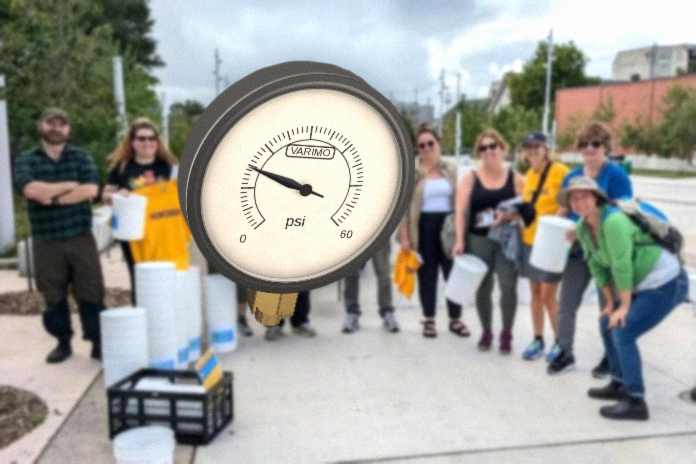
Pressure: 15
